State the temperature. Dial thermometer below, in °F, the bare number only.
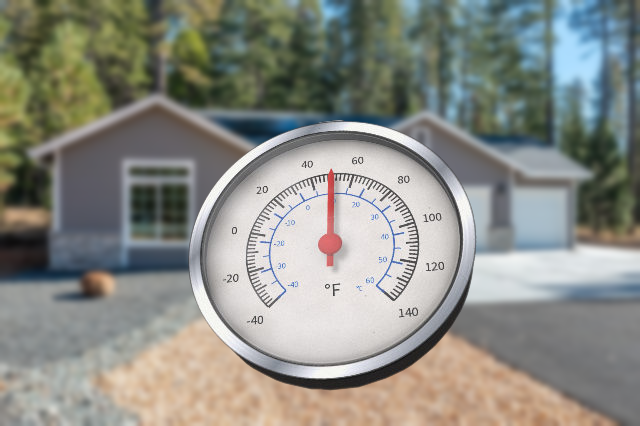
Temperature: 50
